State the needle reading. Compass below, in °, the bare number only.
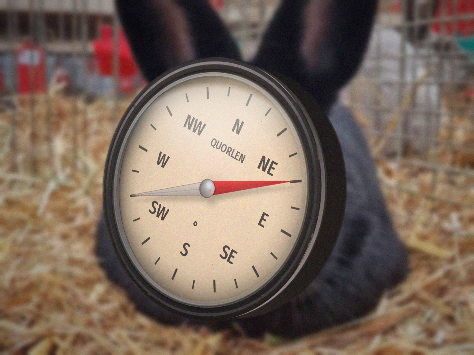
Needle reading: 60
